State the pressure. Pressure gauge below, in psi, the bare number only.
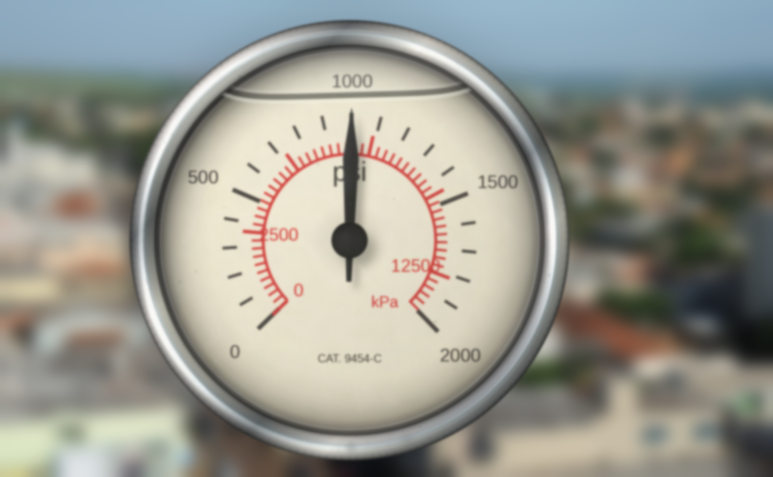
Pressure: 1000
